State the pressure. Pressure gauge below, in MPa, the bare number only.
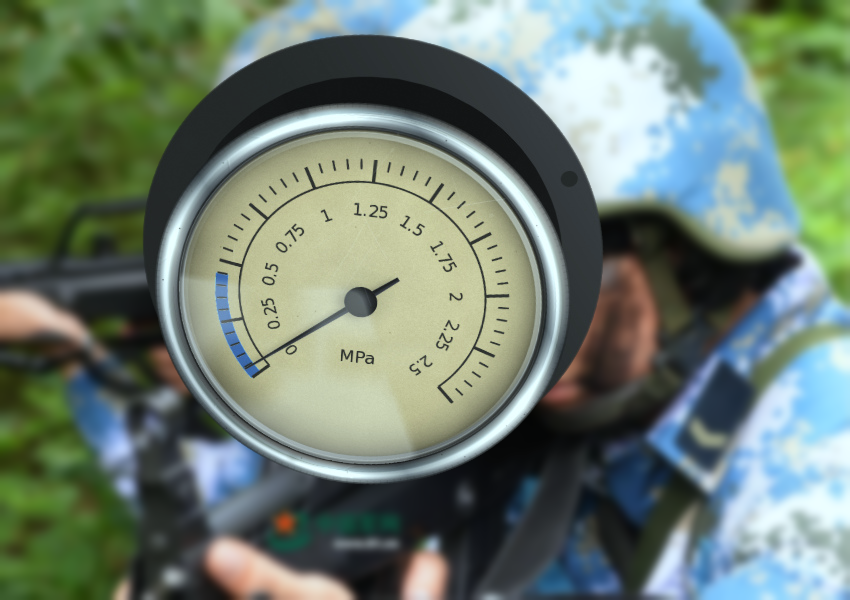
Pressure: 0.05
